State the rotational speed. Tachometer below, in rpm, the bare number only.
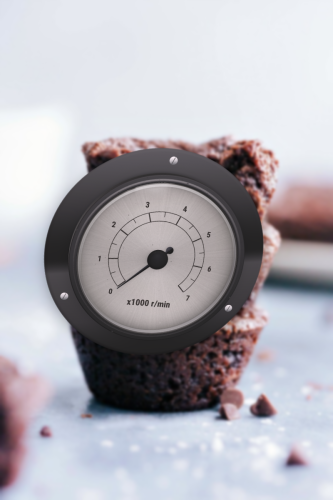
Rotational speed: 0
